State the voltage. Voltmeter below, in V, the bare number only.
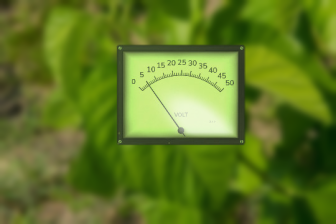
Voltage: 5
